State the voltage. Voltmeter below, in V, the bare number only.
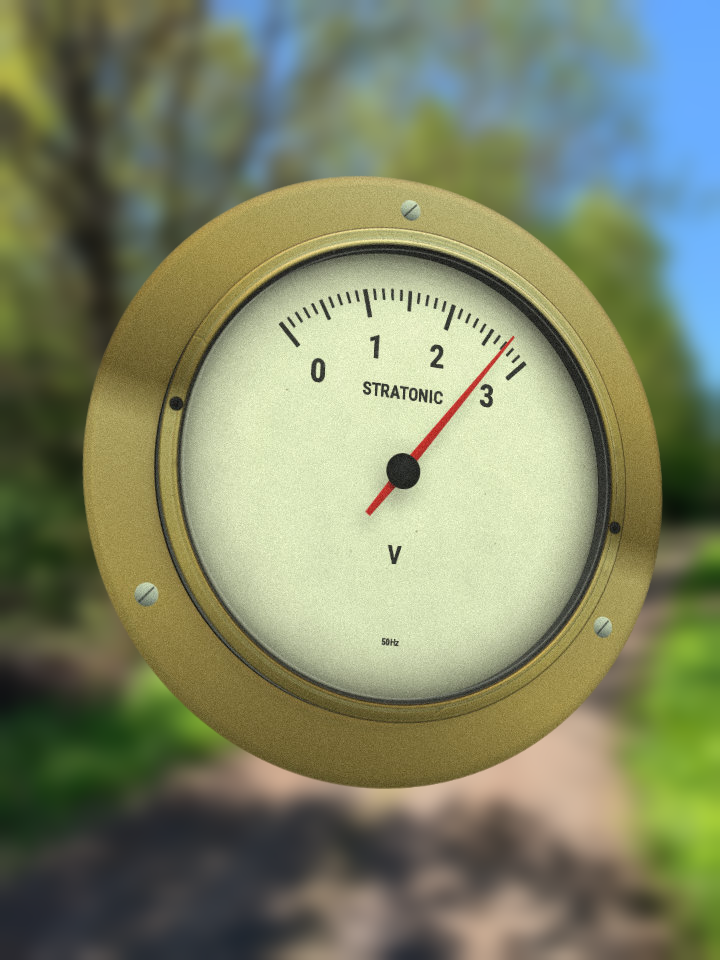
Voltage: 2.7
